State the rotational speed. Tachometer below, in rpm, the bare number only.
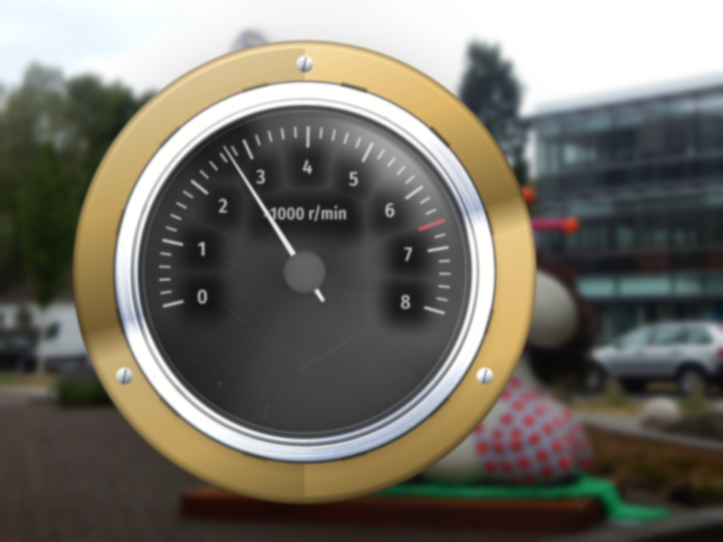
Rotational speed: 2700
